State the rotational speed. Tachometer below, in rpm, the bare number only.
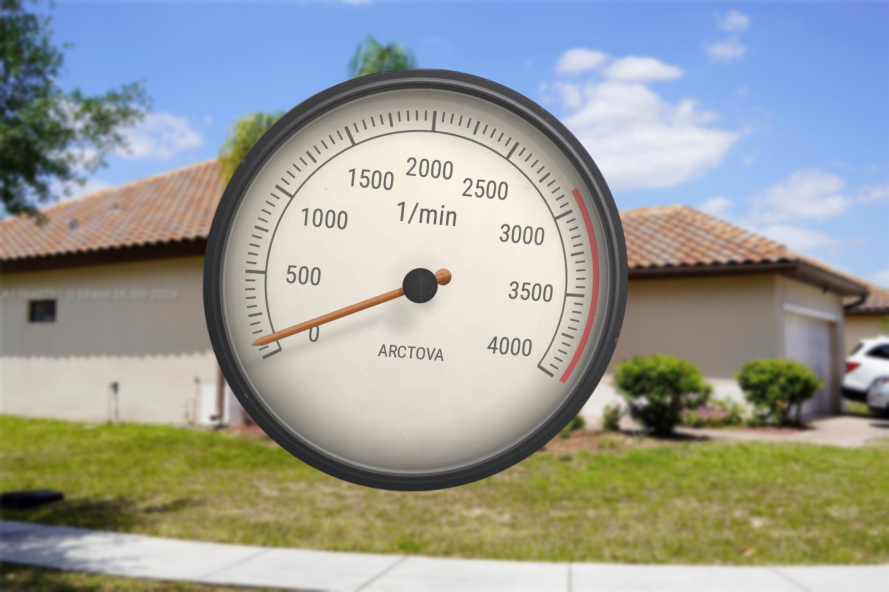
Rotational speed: 100
